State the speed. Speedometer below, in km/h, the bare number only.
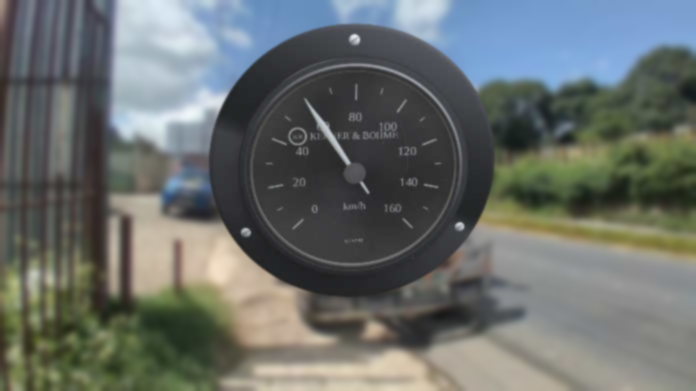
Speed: 60
